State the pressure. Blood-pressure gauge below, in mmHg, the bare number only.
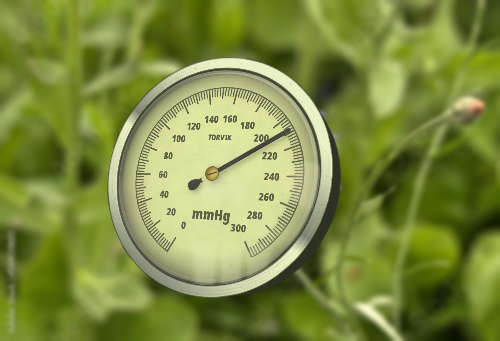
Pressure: 210
